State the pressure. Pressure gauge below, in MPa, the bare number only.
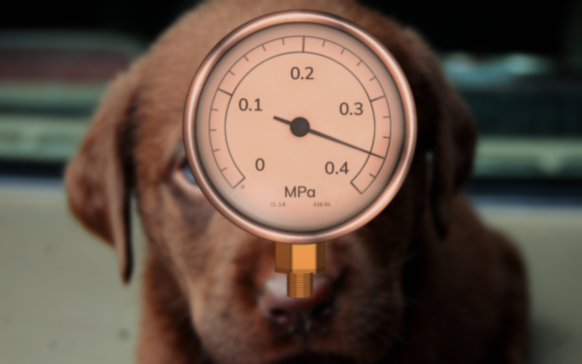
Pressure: 0.36
